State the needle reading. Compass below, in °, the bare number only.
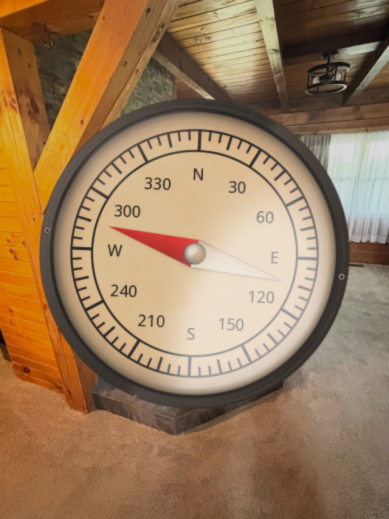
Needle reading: 285
